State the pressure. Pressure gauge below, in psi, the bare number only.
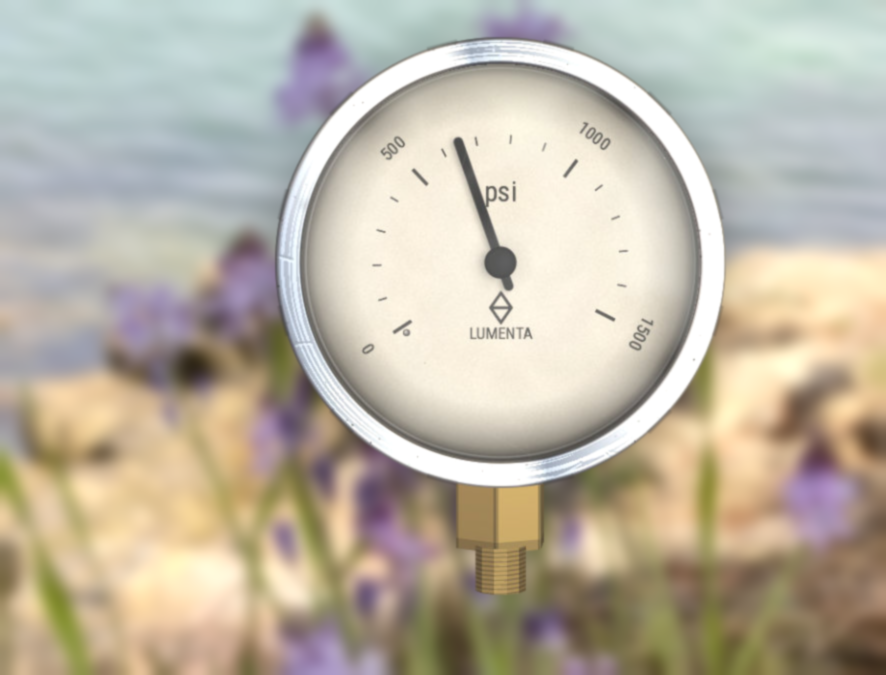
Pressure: 650
